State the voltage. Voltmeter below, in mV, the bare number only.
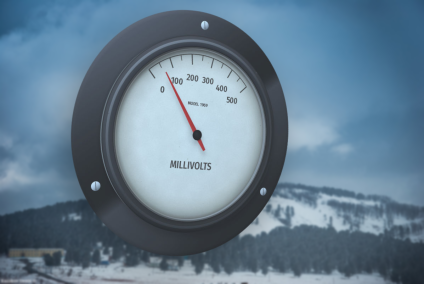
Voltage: 50
